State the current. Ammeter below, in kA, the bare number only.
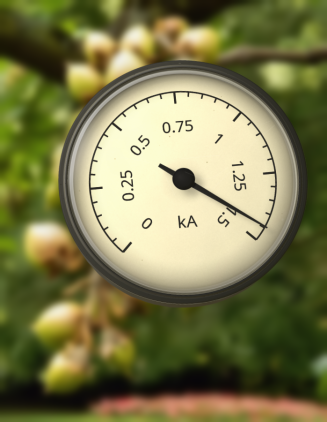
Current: 1.45
